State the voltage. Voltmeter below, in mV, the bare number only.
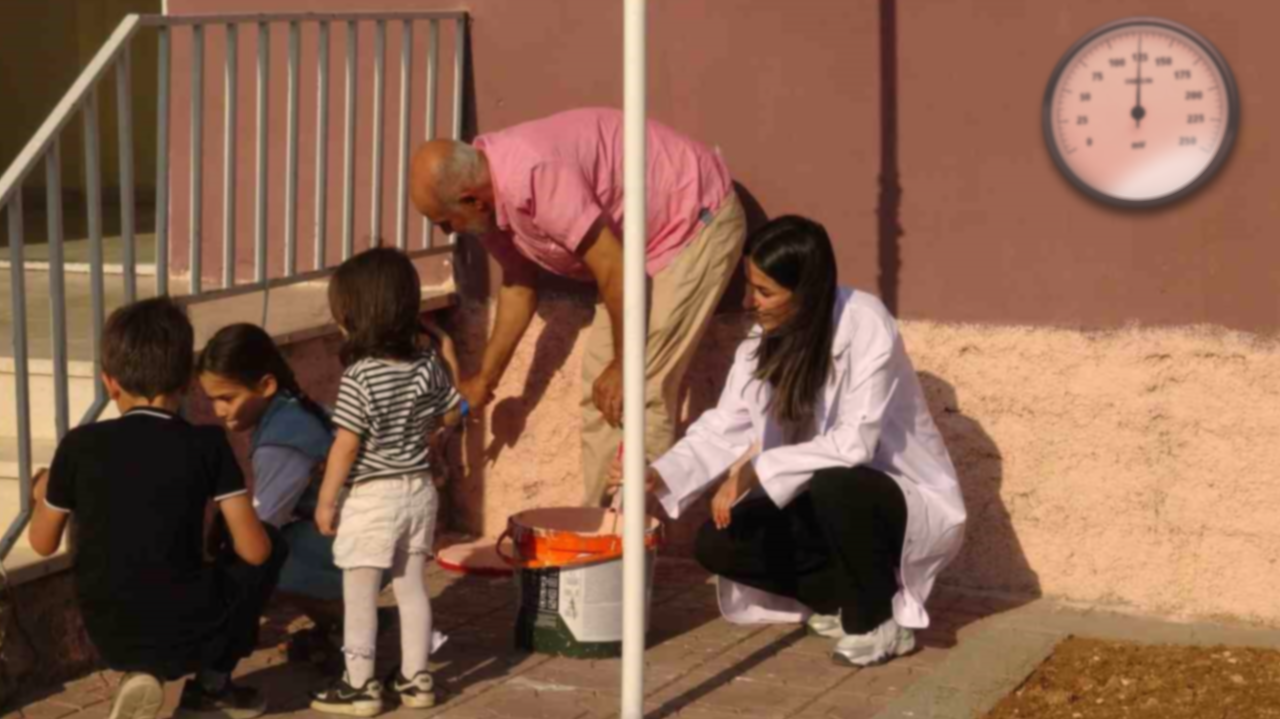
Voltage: 125
